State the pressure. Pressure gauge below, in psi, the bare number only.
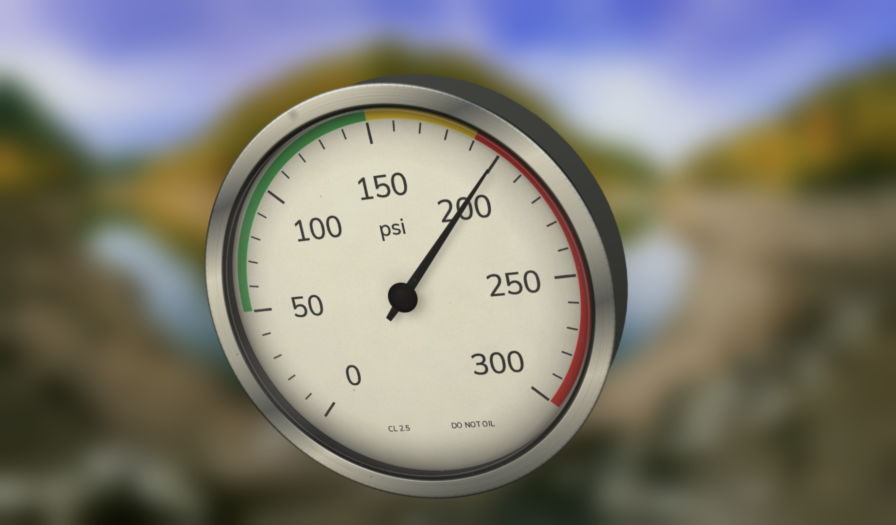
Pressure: 200
